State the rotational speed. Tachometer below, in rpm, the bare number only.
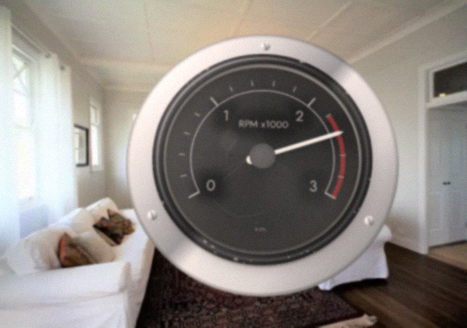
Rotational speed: 2400
